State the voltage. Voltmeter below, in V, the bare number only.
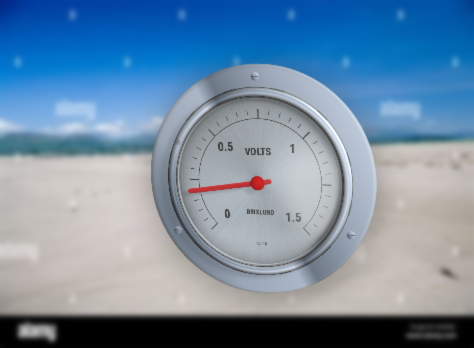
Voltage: 0.2
